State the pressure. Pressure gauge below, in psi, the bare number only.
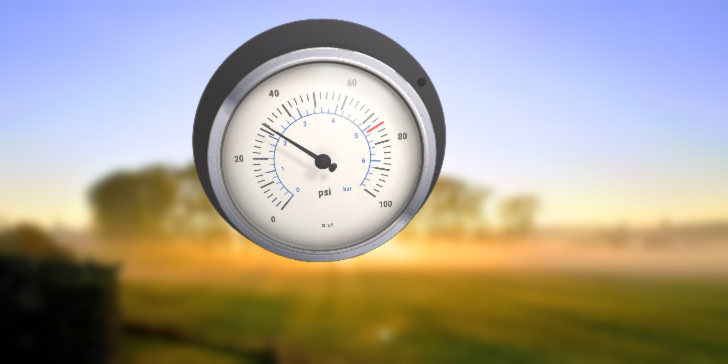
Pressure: 32
